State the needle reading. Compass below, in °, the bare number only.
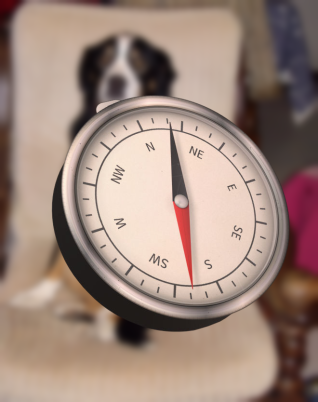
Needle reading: 200
